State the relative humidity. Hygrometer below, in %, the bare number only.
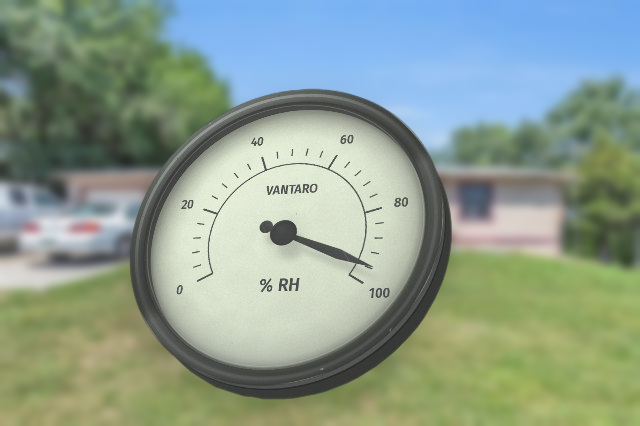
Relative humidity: 96
